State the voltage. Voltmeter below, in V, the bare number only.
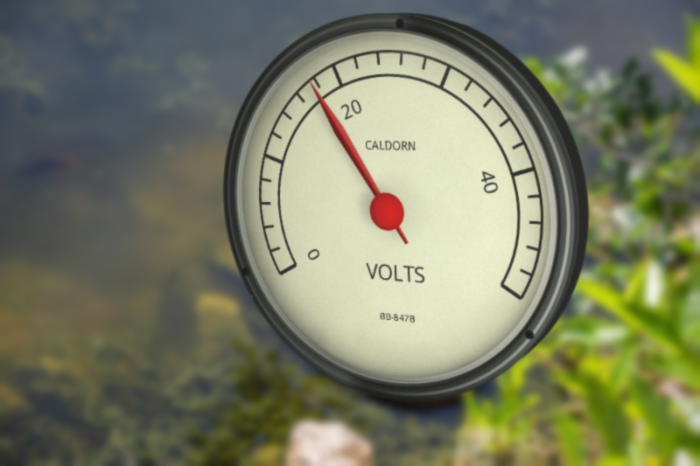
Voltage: 18
